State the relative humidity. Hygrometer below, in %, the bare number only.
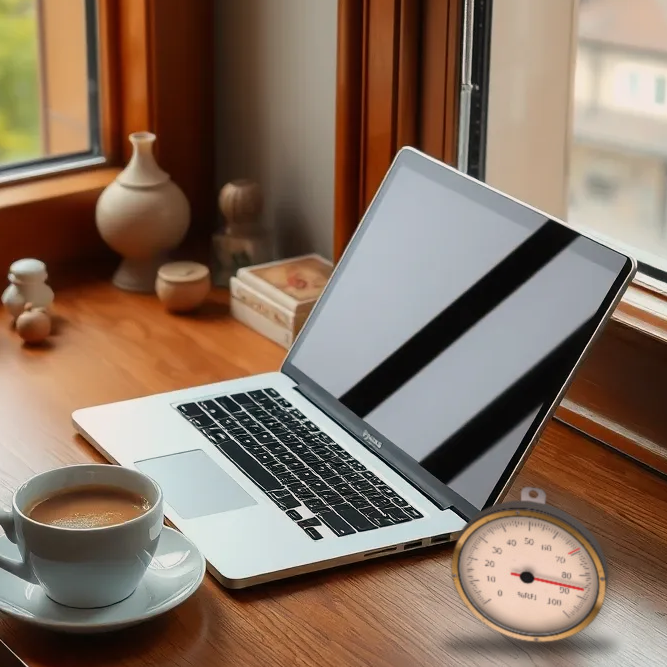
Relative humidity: 85
